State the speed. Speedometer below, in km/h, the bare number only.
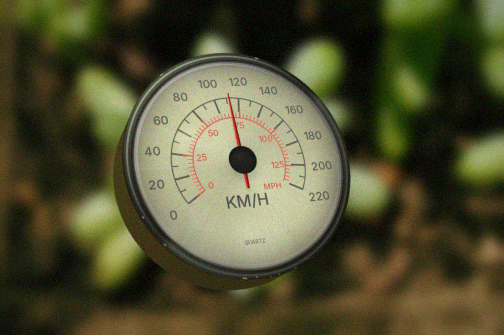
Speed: 110
